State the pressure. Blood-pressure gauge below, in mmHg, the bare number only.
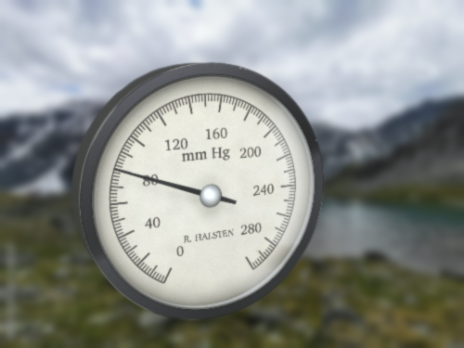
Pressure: 80
